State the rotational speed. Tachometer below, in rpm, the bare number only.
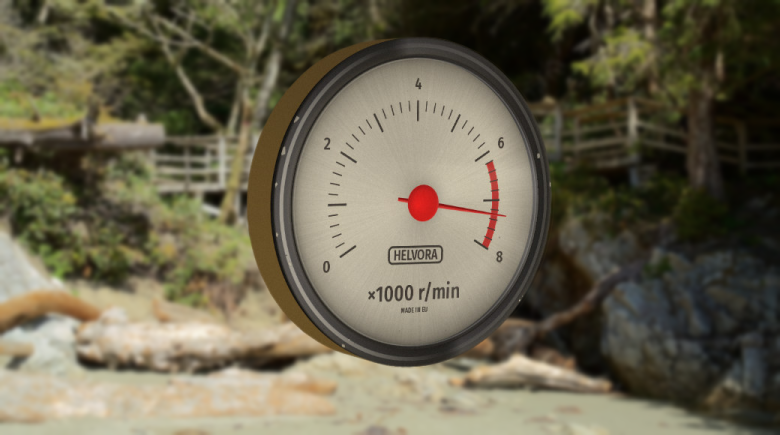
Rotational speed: 7300
